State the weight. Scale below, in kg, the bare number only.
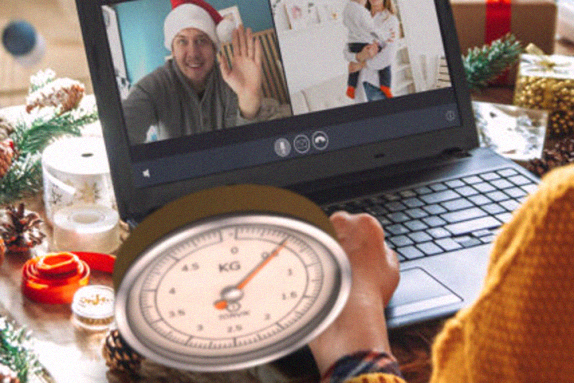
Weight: 0.5
